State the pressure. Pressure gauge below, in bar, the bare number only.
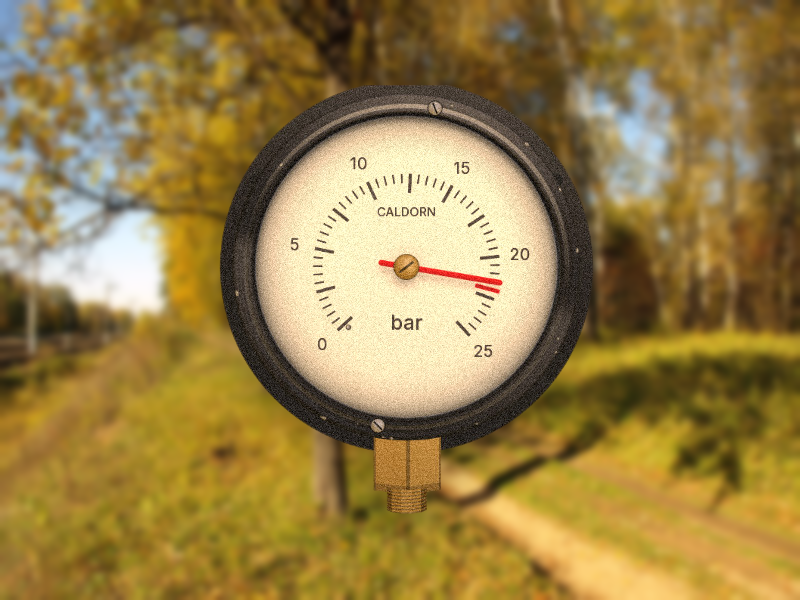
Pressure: 21.5
